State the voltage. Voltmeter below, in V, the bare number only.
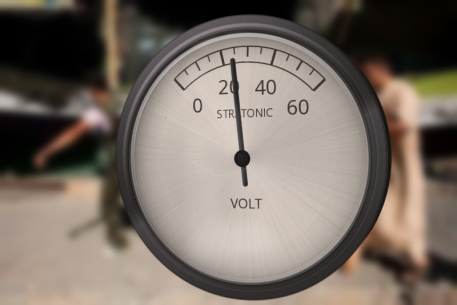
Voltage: 25
